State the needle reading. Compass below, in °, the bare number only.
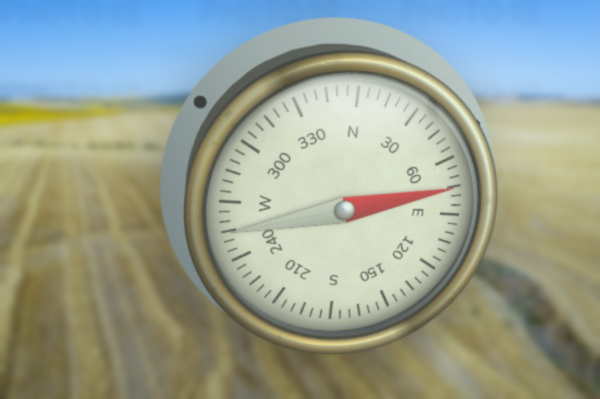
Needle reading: 75
